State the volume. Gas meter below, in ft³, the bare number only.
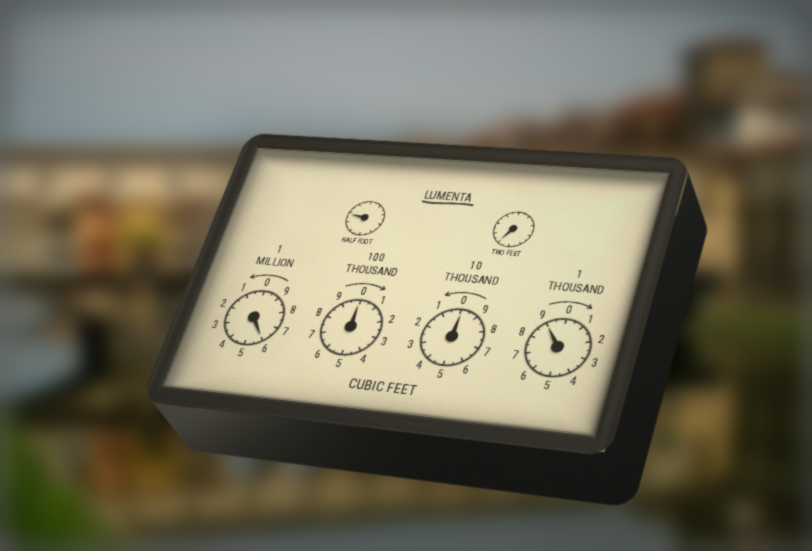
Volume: 599900
